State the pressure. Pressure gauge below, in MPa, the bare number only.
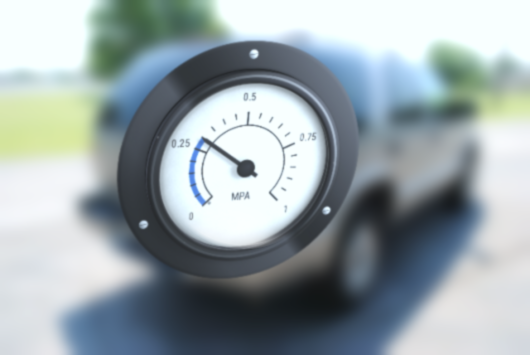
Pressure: 0.3
